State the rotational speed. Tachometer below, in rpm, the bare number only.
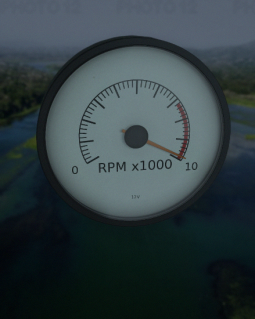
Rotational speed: 9800
